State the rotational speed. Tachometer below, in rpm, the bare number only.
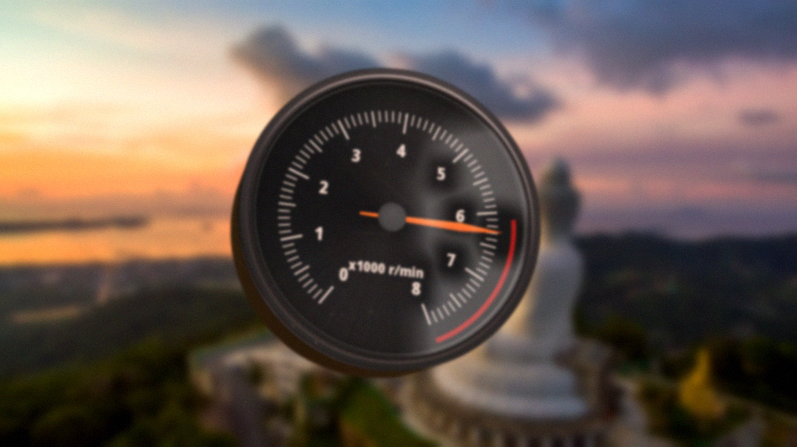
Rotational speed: 6300
